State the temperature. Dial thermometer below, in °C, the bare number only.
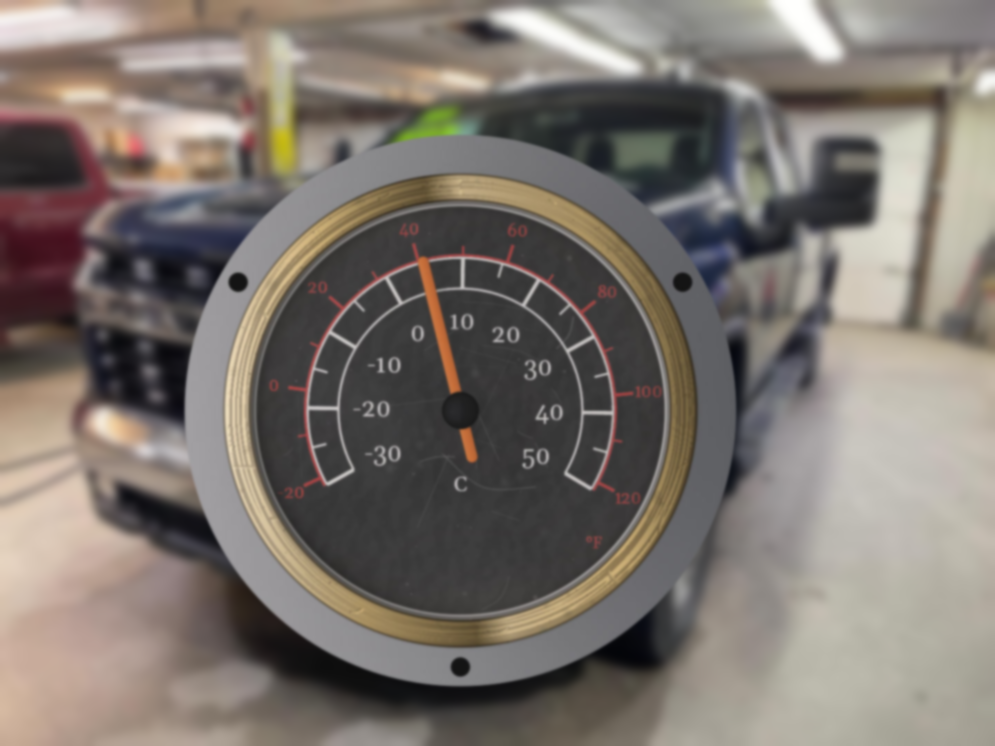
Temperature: 5
